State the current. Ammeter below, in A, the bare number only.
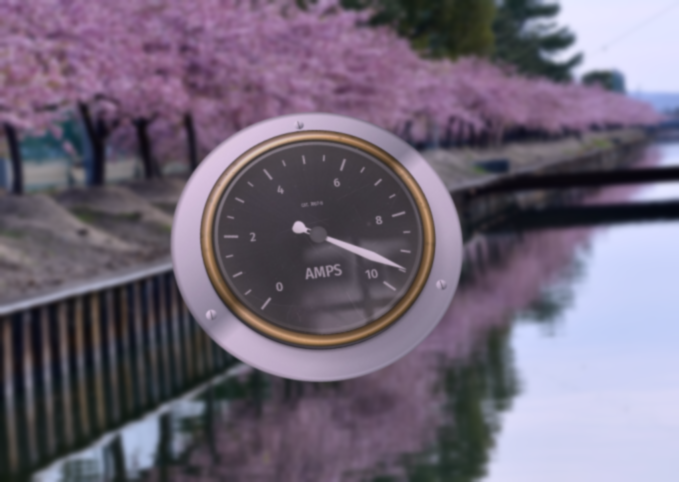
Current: 9.5
